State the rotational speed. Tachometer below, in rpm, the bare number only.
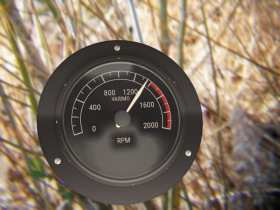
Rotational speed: 1350
